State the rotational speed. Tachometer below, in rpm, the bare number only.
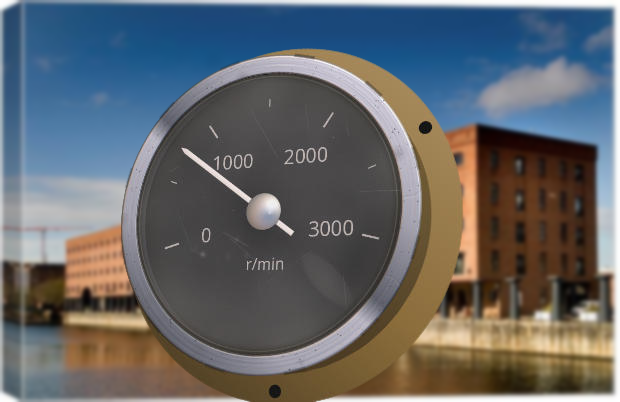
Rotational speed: 750
